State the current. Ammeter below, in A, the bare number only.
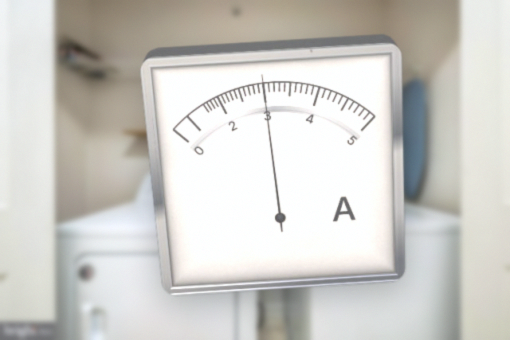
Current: 3
